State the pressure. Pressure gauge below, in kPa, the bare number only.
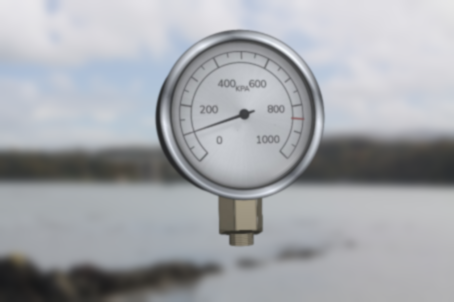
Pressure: 100
